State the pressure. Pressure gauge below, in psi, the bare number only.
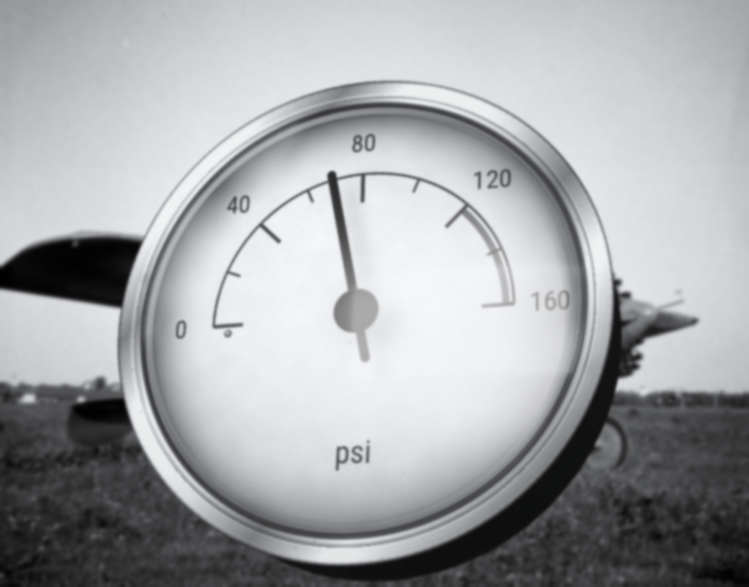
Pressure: 70
